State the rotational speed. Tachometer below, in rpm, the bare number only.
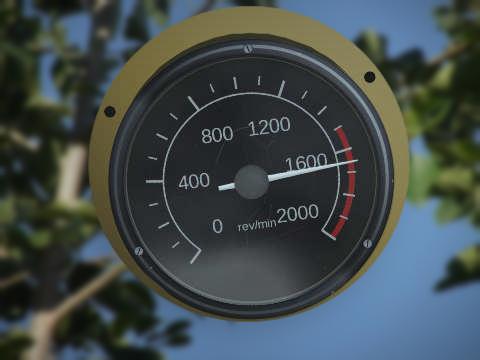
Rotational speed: 1650
